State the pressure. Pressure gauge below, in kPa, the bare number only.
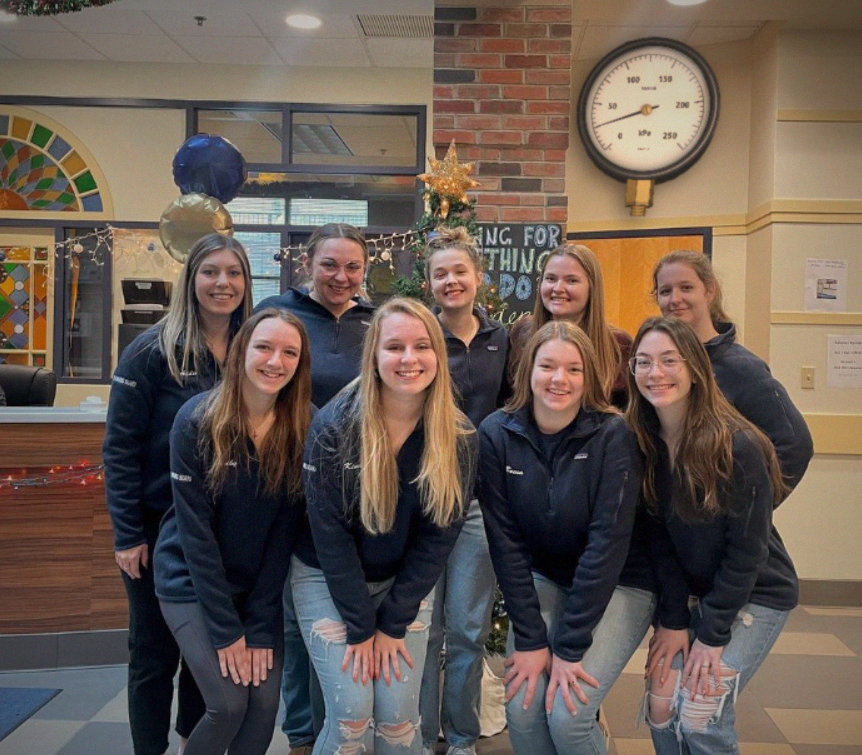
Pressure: 25
